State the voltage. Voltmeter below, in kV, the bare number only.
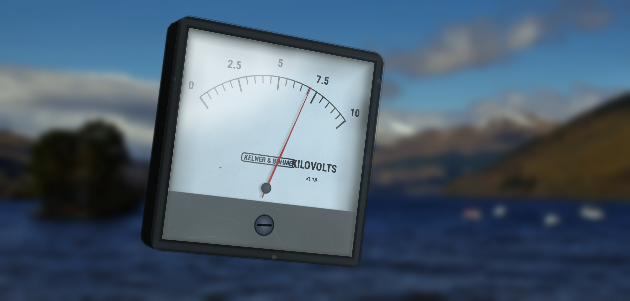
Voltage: 7
